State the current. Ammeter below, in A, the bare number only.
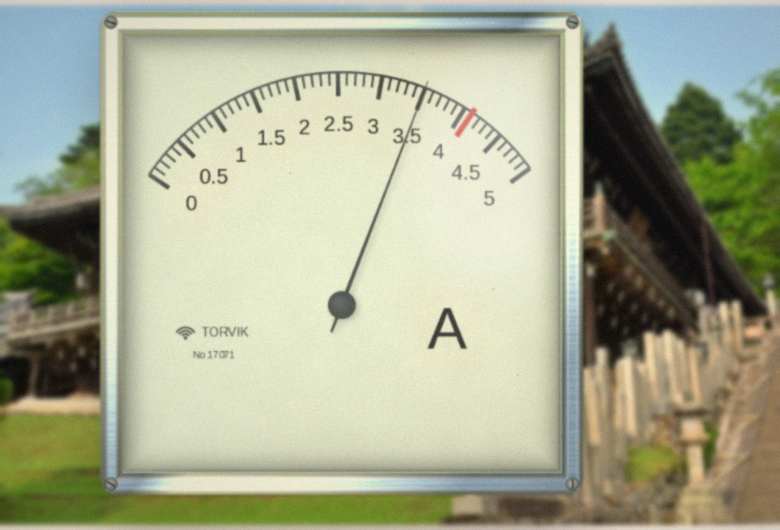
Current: 3.5
